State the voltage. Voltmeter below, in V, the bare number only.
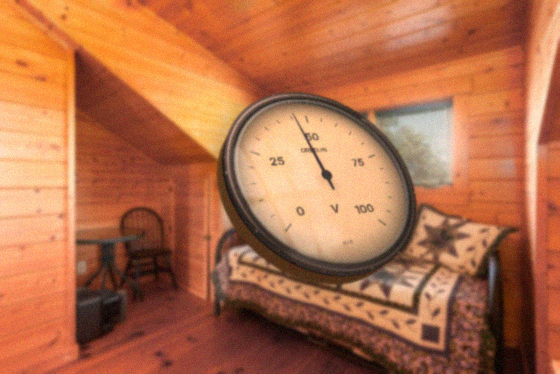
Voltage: 45
